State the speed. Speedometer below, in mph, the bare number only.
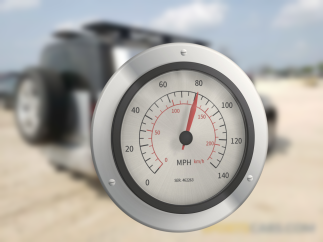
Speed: 80
